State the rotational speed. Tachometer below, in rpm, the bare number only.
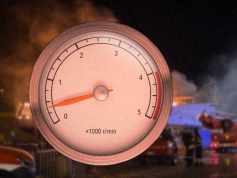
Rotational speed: 375
